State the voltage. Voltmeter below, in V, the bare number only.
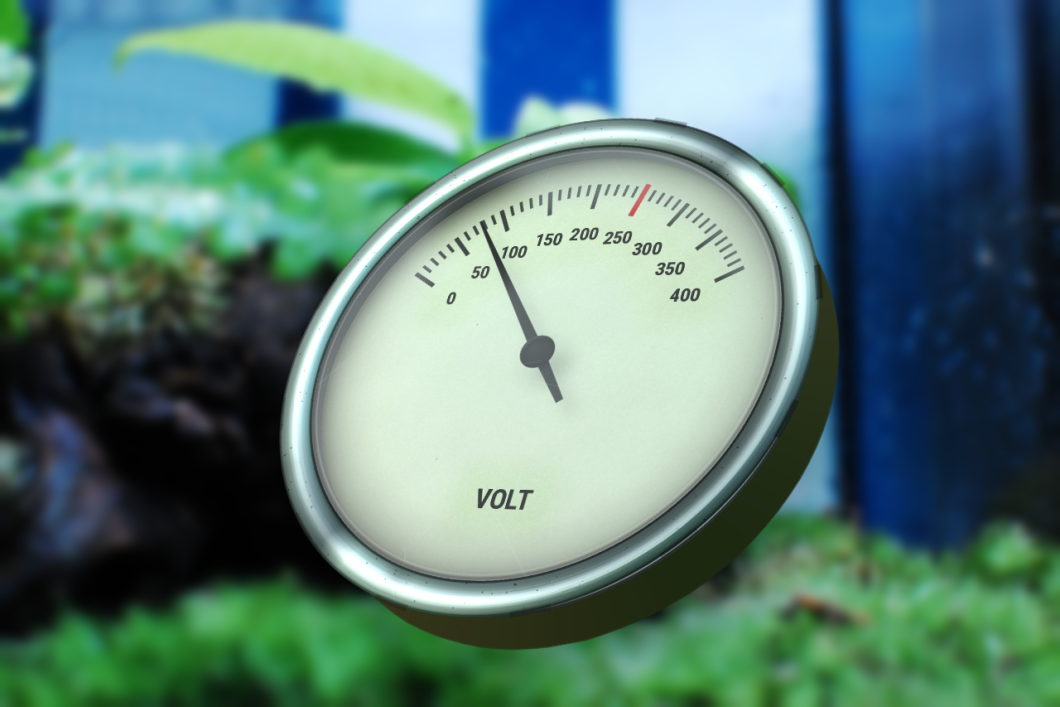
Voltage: 80
